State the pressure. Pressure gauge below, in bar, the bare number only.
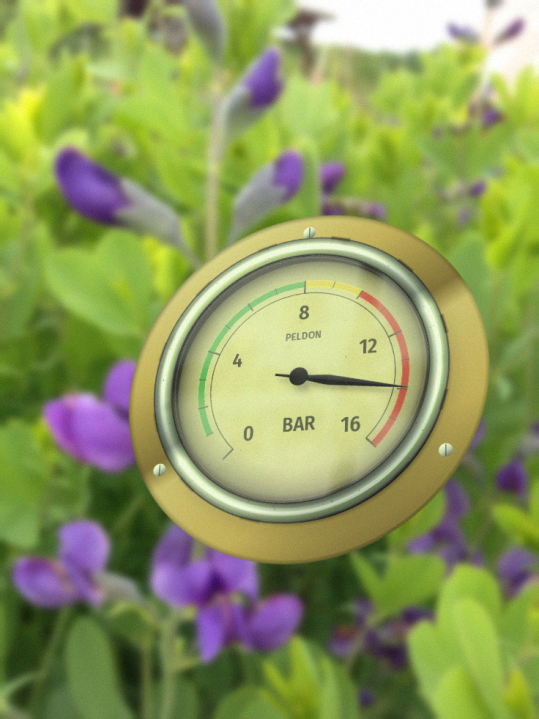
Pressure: 14
